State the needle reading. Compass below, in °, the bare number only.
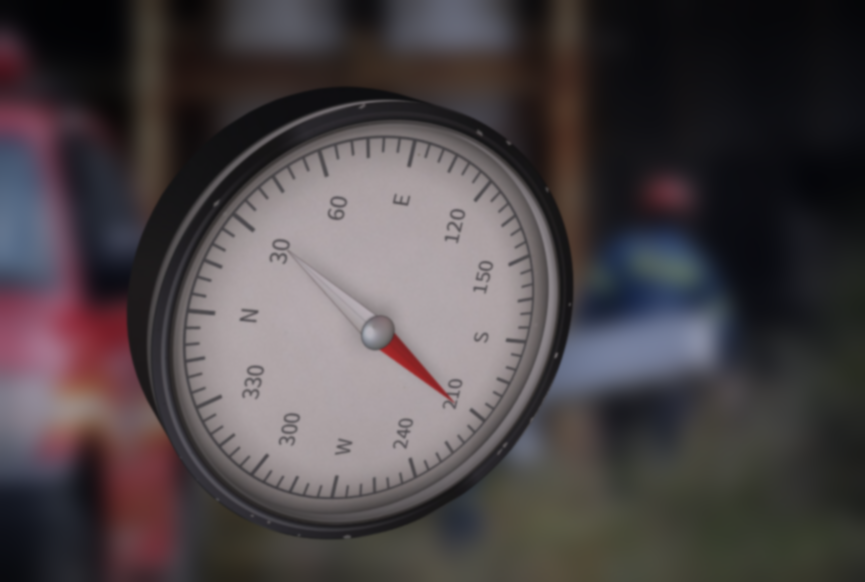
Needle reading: 212.5
